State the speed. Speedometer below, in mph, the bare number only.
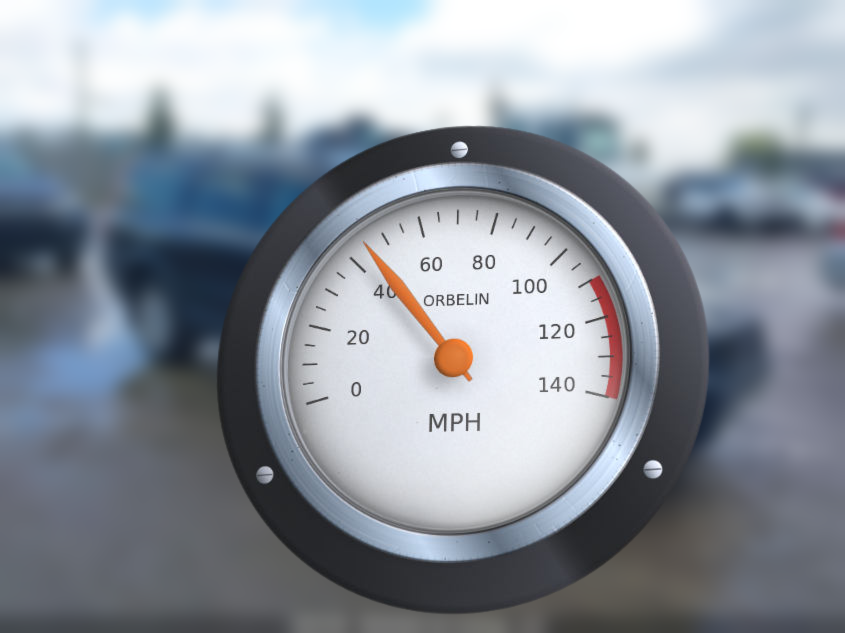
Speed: 45
